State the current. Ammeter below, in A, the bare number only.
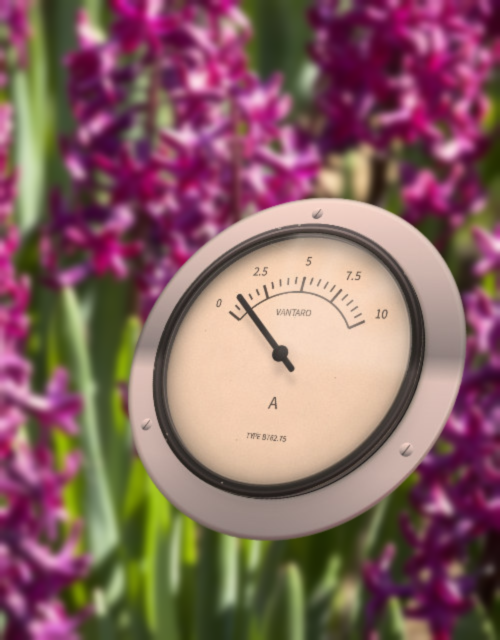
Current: 1
